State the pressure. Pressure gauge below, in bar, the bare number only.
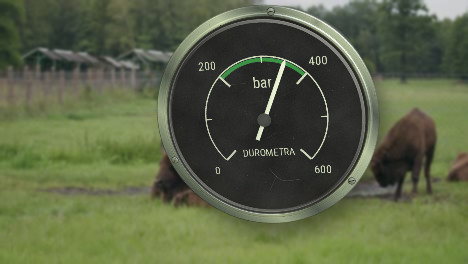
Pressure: 350
